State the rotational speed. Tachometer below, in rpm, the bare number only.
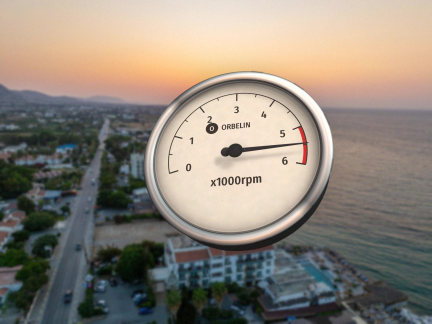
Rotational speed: 5500
